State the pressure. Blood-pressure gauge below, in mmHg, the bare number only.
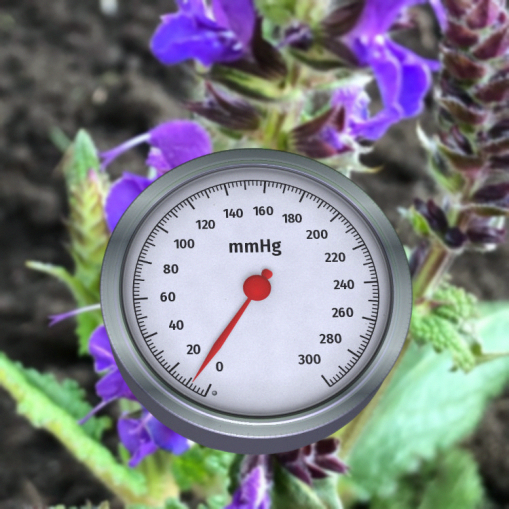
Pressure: 8
